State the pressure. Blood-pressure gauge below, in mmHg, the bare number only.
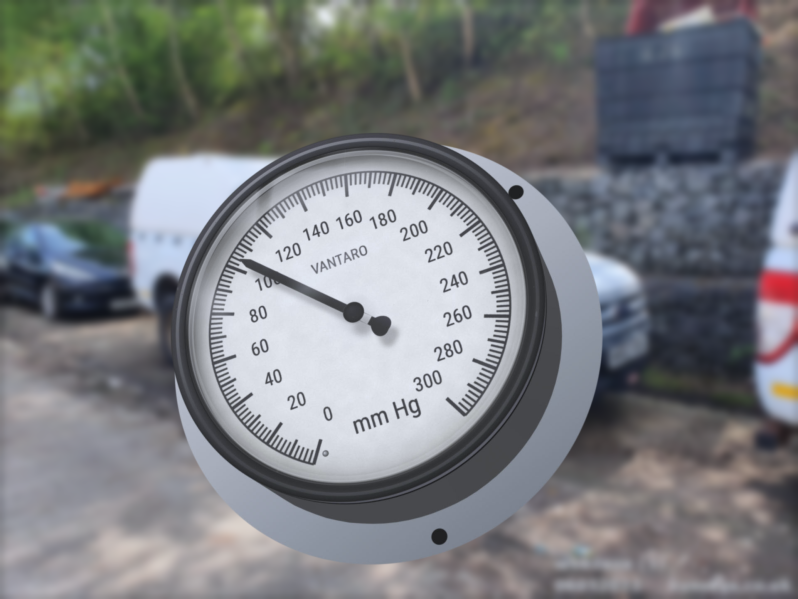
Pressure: 104
